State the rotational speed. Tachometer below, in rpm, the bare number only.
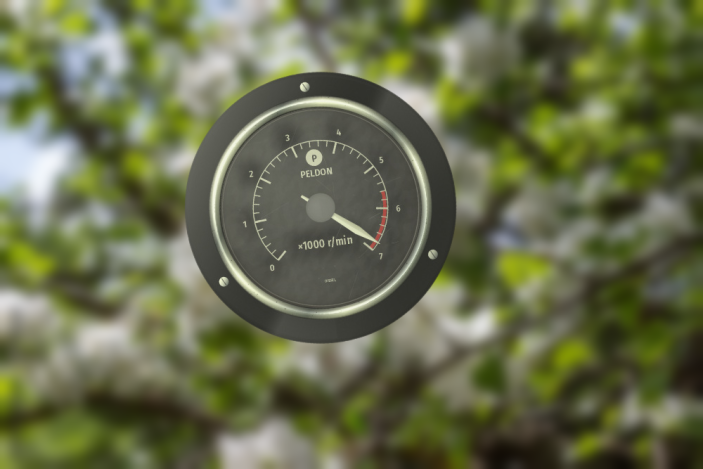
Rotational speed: 6800
